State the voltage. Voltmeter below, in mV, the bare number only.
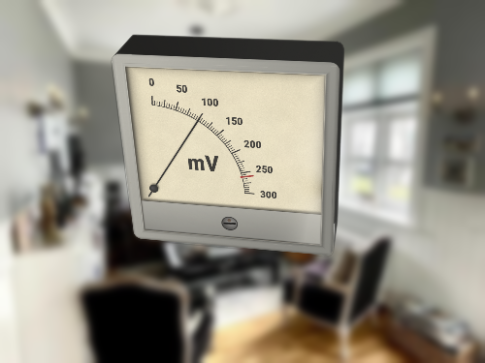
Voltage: 100
